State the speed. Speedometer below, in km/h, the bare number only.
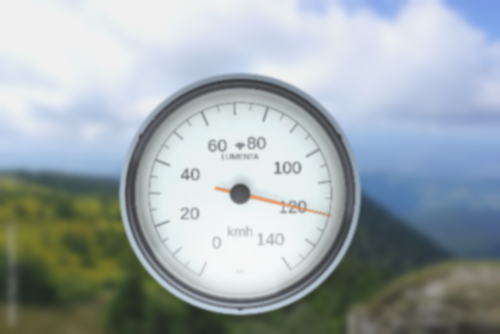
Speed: 120
